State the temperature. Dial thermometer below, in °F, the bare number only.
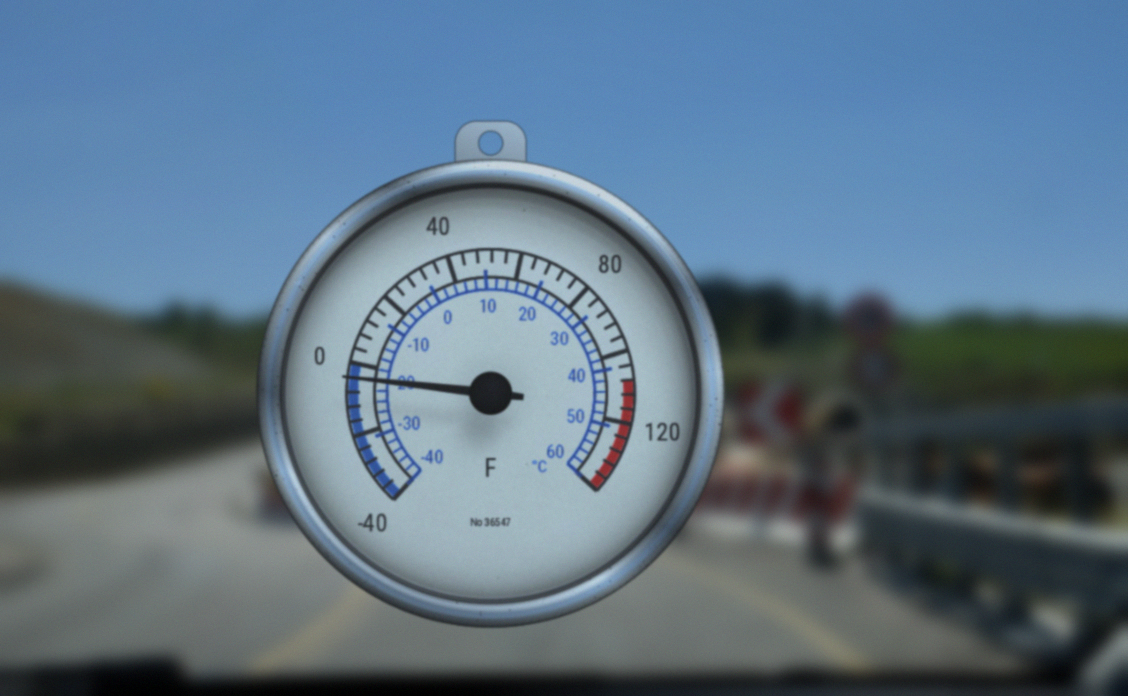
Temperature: -4
